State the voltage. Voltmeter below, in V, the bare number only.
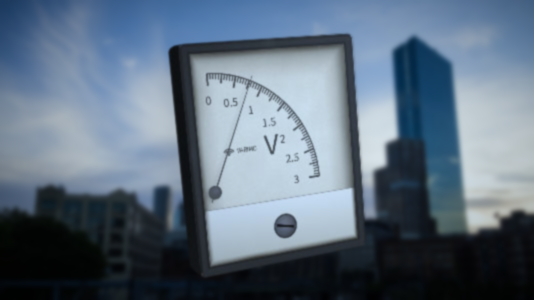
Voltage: 0.75
